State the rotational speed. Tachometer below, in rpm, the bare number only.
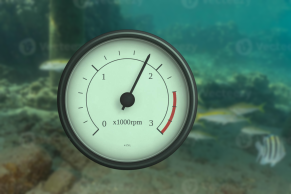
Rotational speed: 1800
